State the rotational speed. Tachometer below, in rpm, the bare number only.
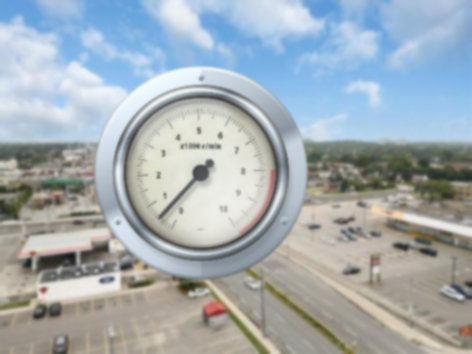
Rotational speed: 500
